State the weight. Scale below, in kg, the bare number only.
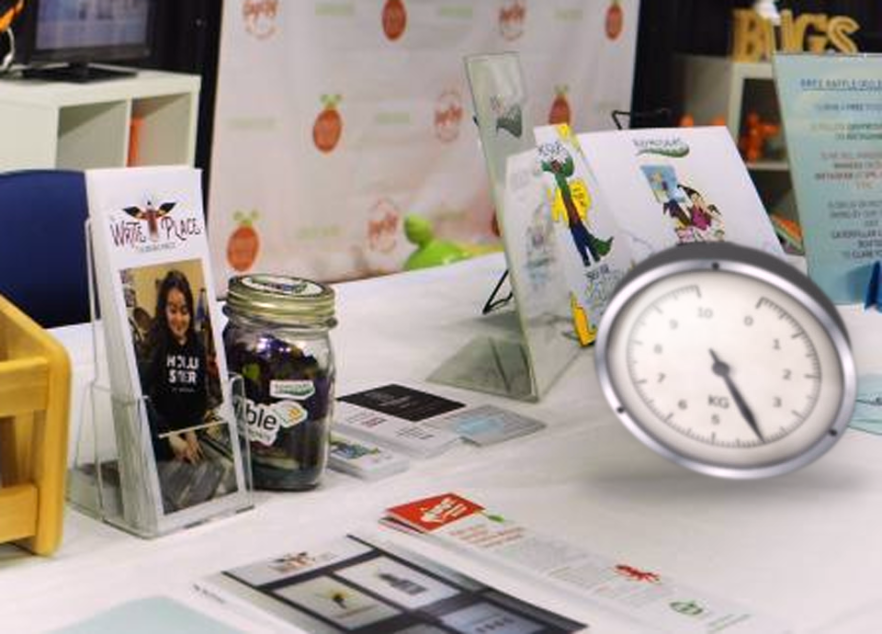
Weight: 4
